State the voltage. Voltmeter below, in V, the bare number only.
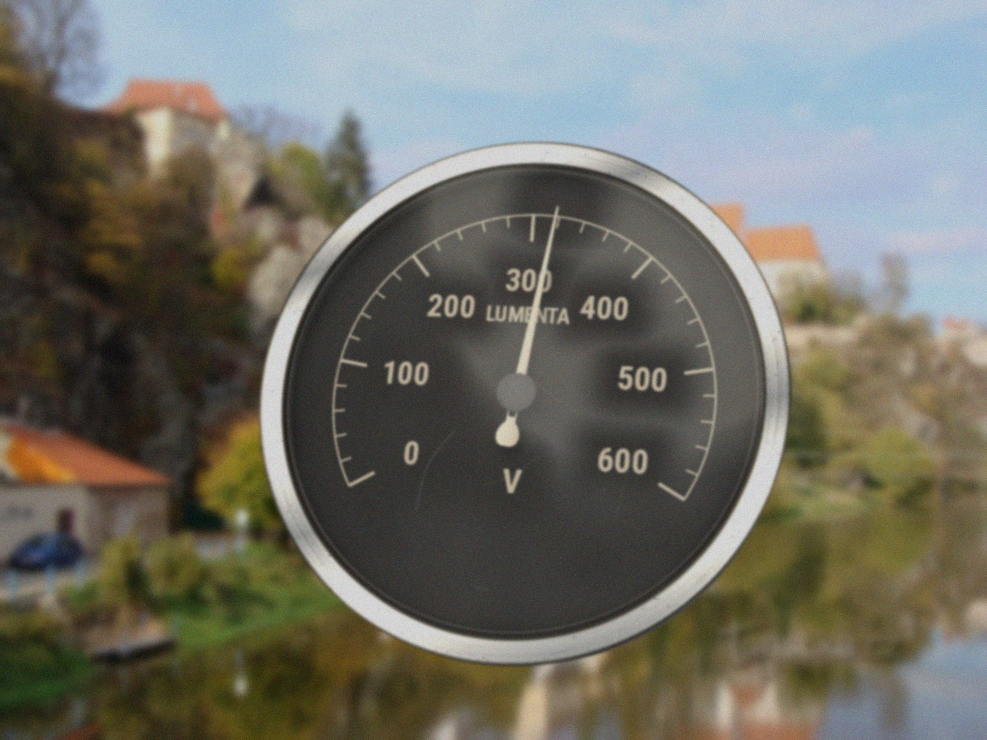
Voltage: 320
